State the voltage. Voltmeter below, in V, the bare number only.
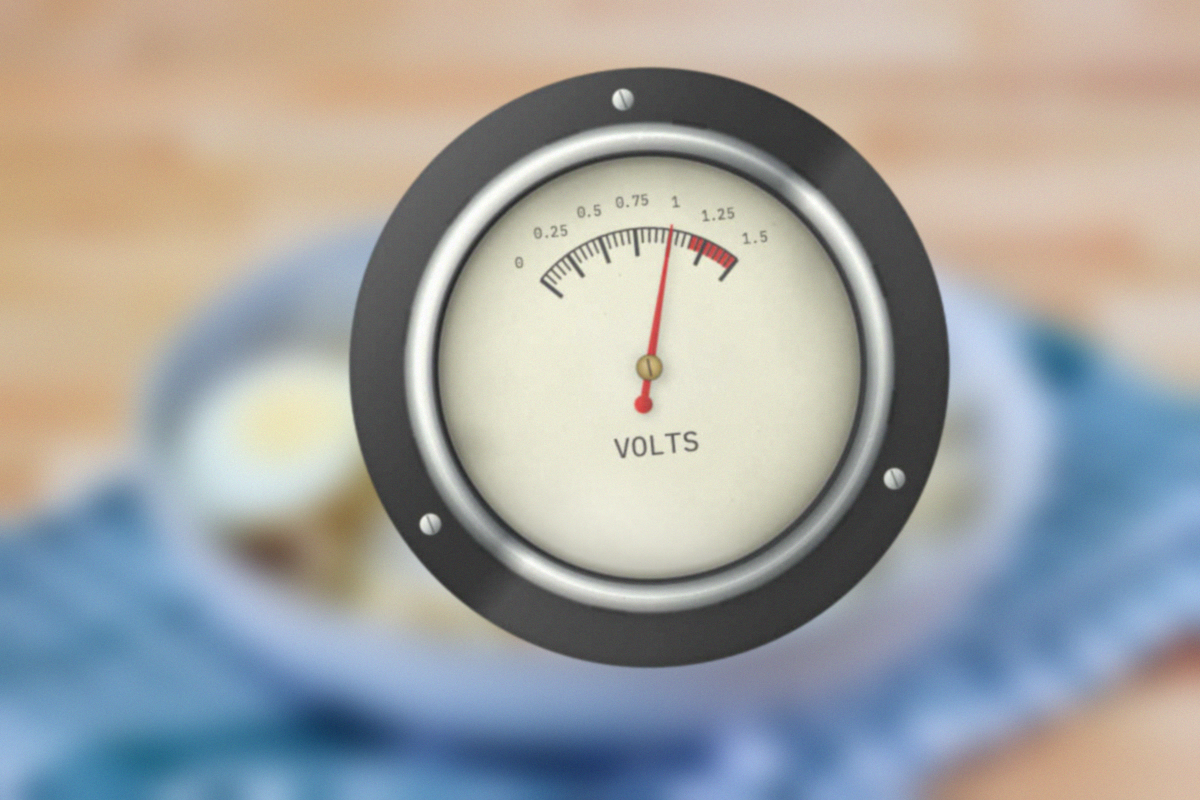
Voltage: 1
